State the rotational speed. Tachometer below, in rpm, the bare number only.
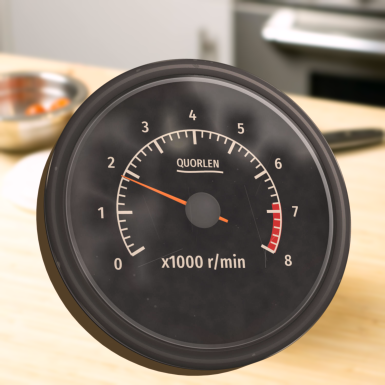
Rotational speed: 1800
